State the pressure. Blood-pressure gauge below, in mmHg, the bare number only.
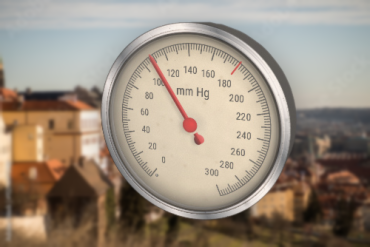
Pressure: 110
